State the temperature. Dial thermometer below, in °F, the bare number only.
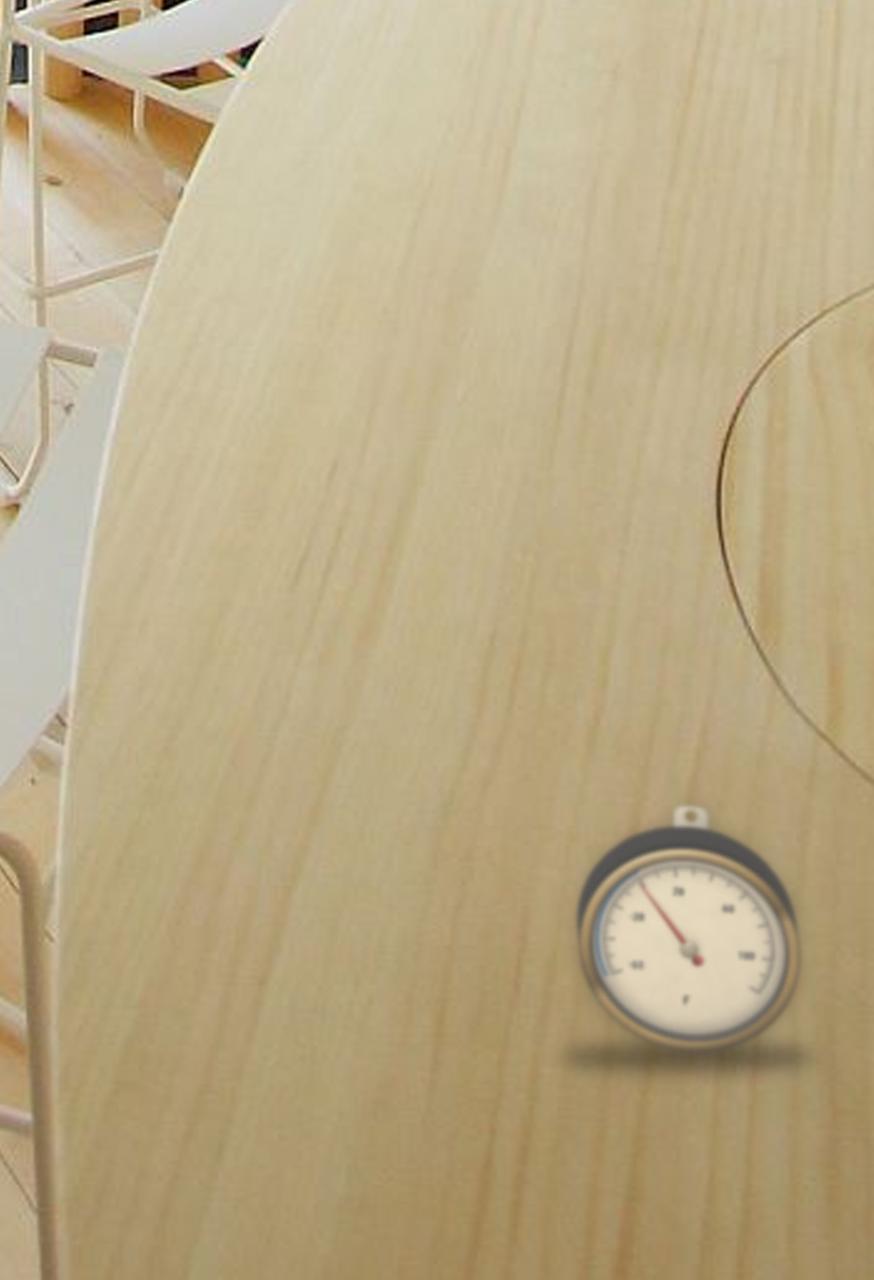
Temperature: 0
